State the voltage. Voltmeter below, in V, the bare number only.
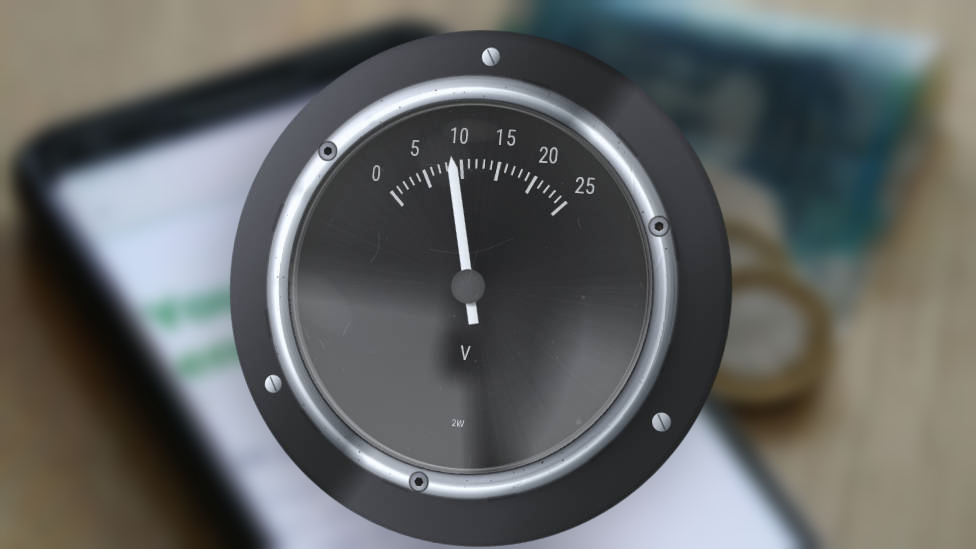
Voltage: 9
